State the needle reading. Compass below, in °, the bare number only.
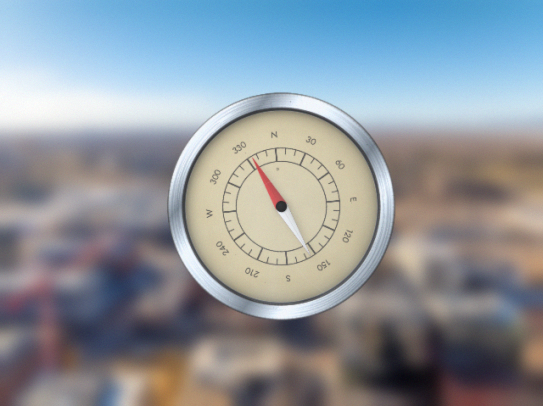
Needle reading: 335
